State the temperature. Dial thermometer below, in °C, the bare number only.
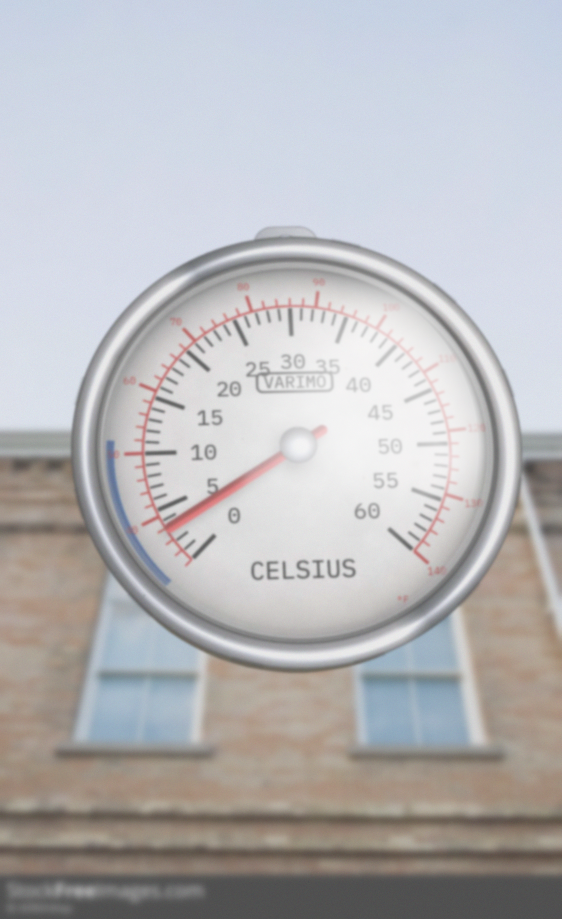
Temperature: 3
